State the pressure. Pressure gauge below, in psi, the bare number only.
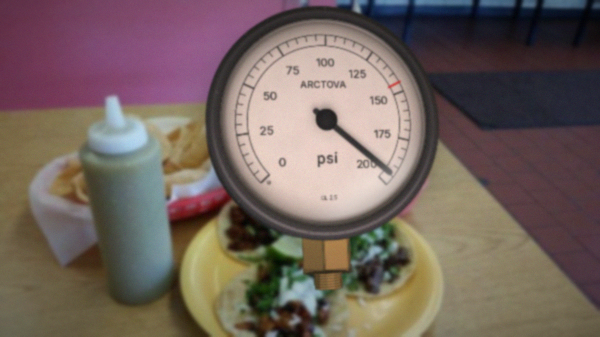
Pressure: 195
